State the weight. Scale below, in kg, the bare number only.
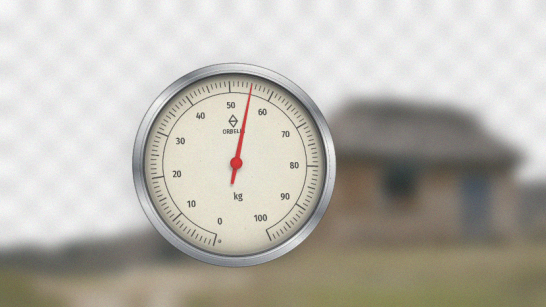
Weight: 55
